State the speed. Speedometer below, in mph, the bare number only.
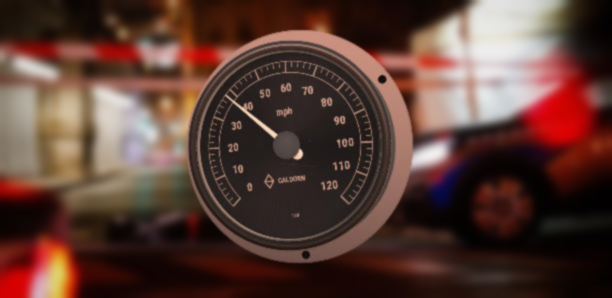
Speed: 38
